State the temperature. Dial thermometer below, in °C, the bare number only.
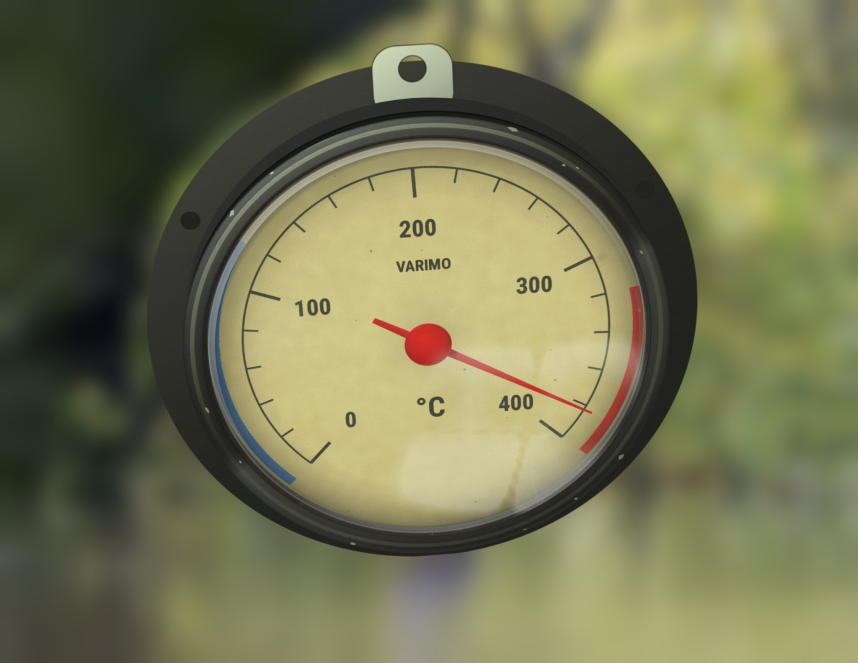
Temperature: 380
